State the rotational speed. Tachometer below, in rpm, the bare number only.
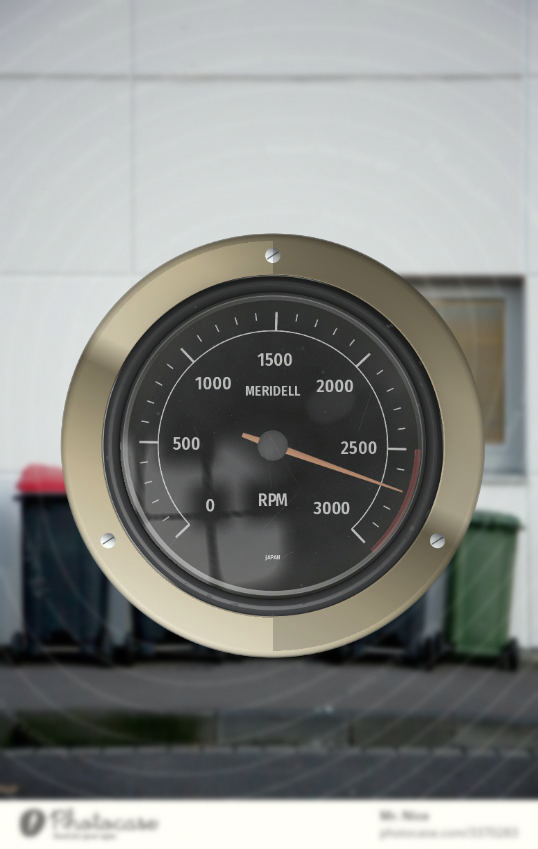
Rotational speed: 2700
